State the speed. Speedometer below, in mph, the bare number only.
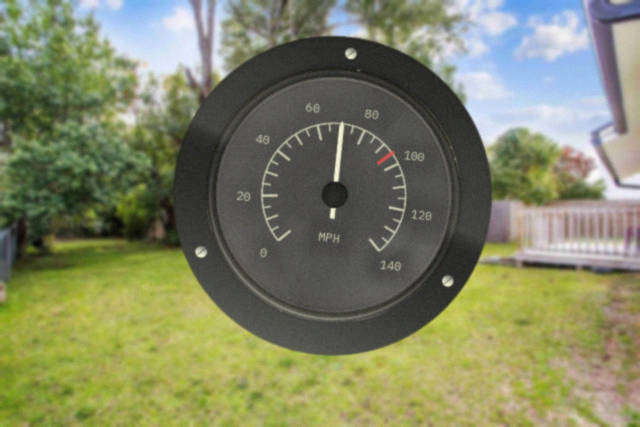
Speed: 70
